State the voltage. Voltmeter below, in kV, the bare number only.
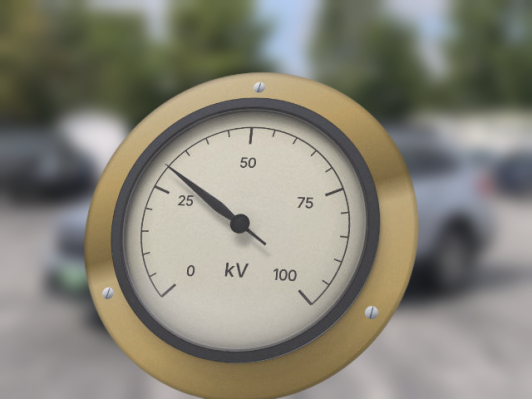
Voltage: 30
